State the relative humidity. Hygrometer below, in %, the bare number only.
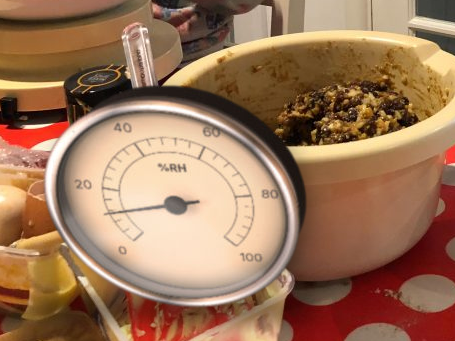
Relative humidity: 12
